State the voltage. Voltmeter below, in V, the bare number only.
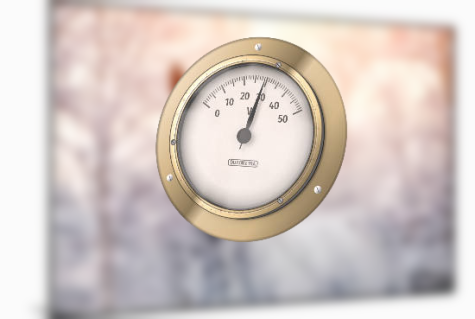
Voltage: 30
